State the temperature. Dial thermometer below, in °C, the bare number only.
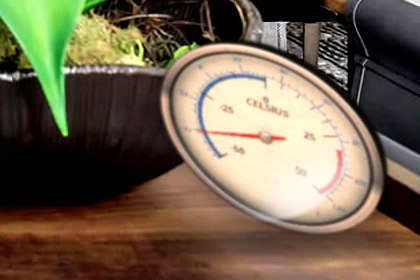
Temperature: -40
